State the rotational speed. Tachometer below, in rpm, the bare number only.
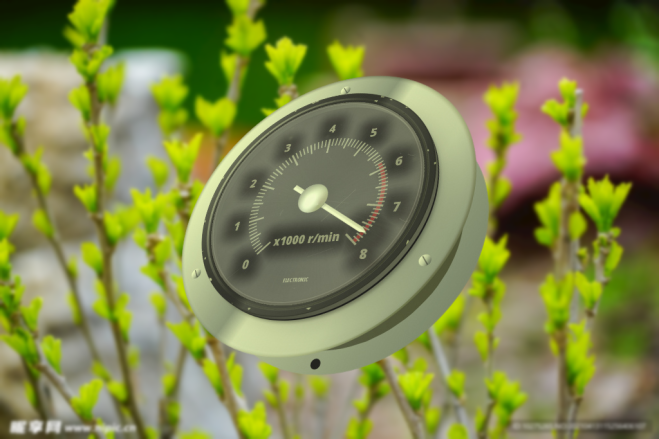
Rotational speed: 7700
